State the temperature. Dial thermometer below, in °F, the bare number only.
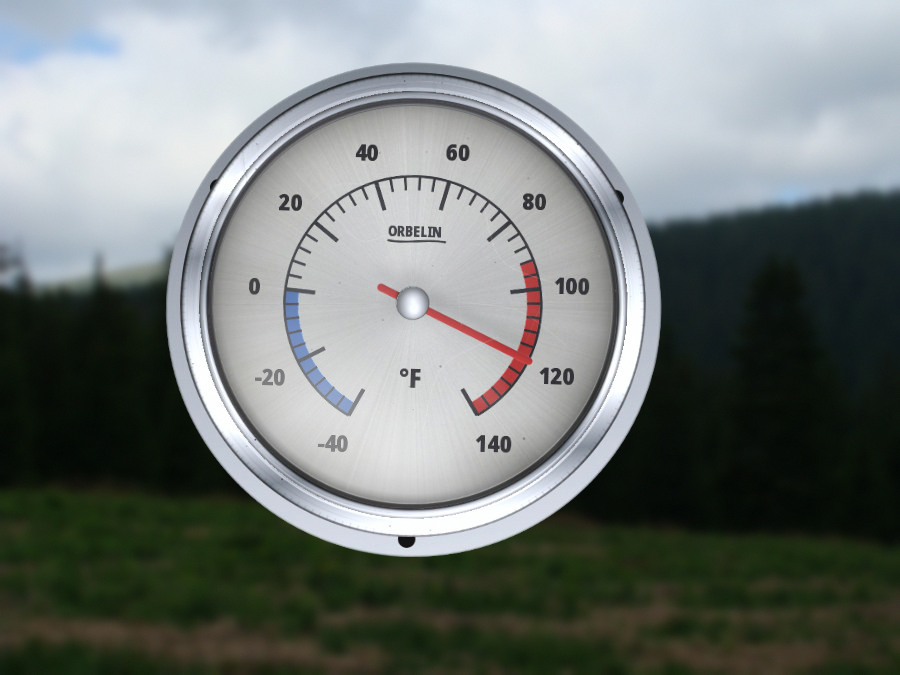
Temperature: 120
